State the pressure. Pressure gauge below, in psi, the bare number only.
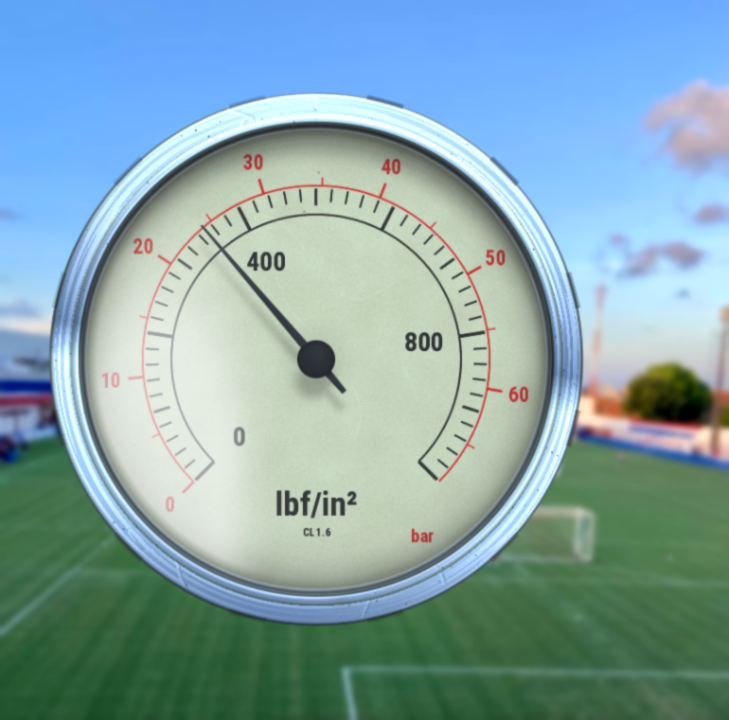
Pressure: 350
